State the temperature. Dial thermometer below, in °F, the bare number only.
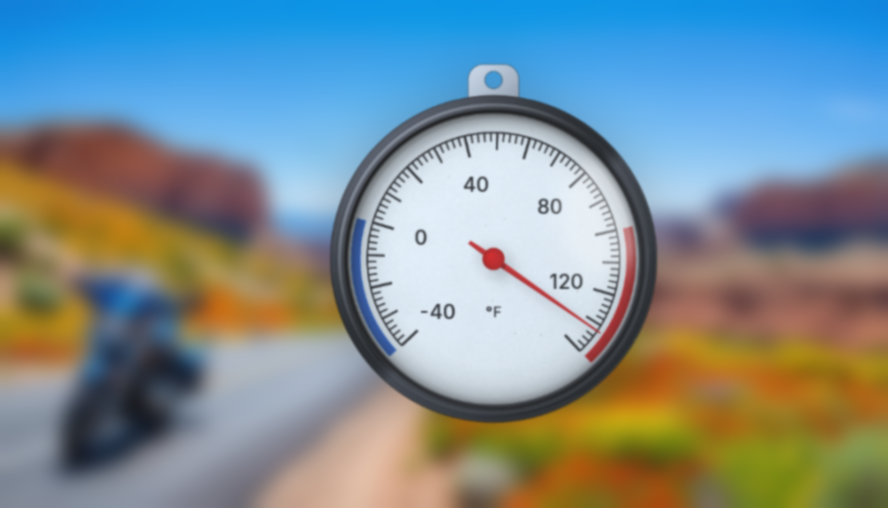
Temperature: 132
